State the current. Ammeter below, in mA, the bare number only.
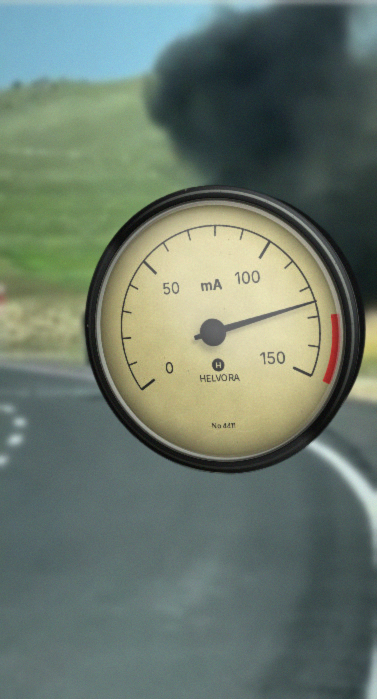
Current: 125
